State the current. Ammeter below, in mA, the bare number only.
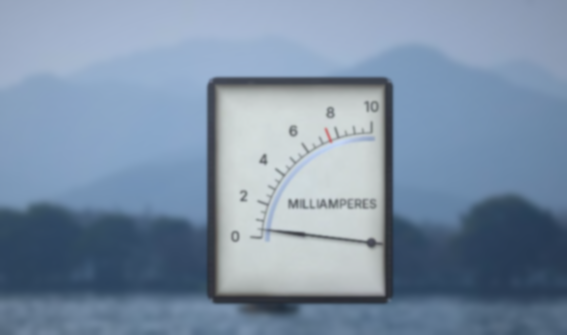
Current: 0.5
